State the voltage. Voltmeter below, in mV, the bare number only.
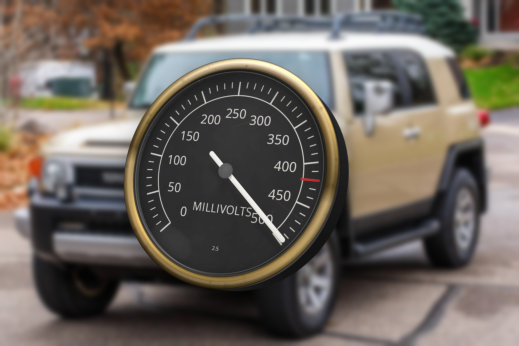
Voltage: 495
